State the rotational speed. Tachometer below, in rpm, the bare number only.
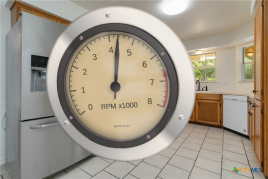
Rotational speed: 4400
